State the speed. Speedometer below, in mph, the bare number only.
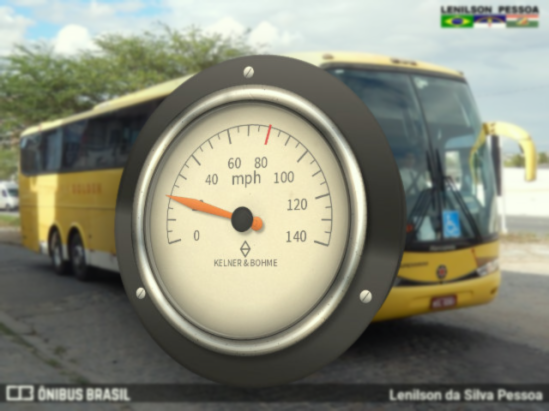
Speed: 20
